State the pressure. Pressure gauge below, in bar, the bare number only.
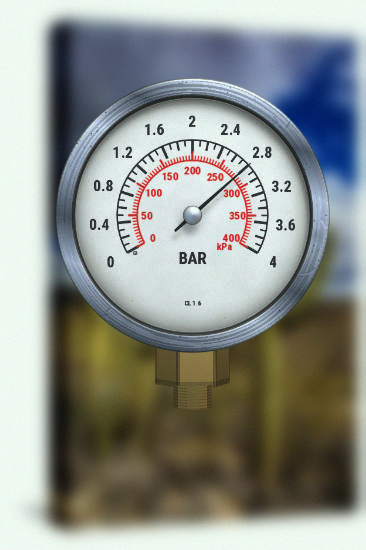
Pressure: 2.8
